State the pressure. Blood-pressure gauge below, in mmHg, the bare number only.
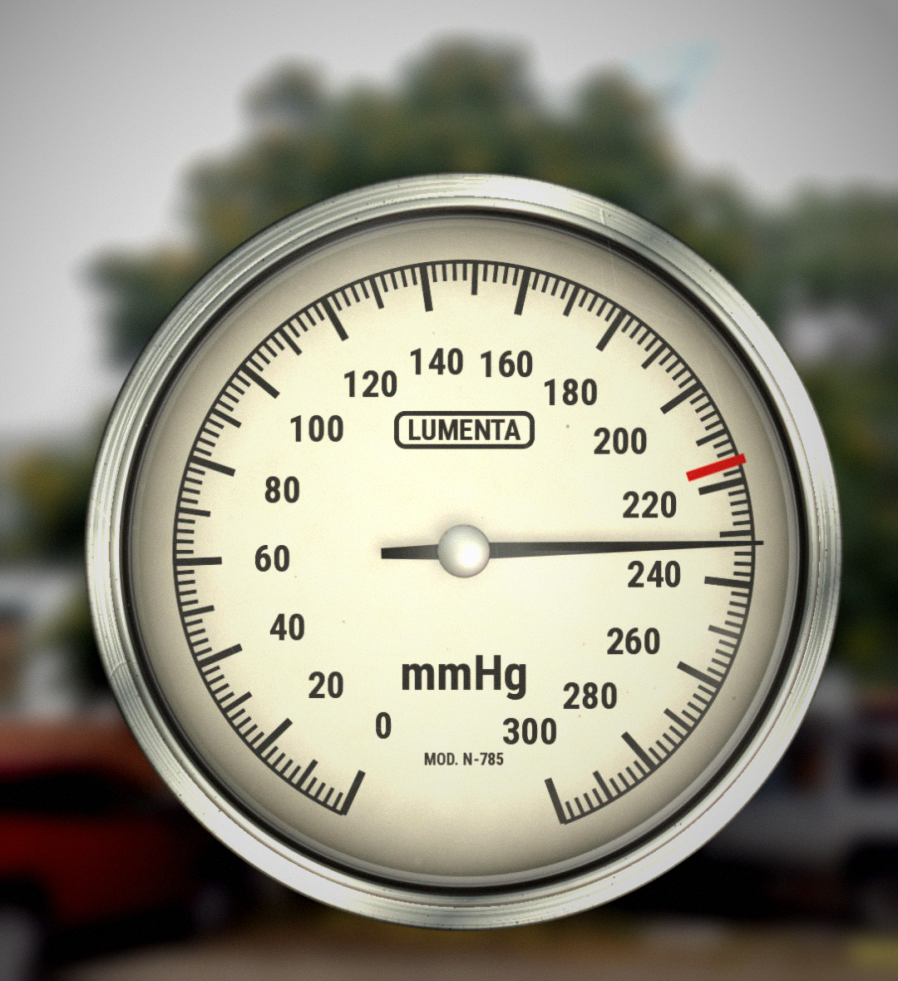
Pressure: 232
